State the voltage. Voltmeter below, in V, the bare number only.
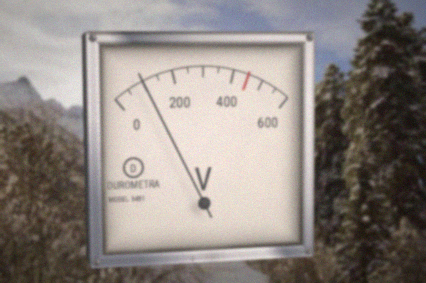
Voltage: 100
